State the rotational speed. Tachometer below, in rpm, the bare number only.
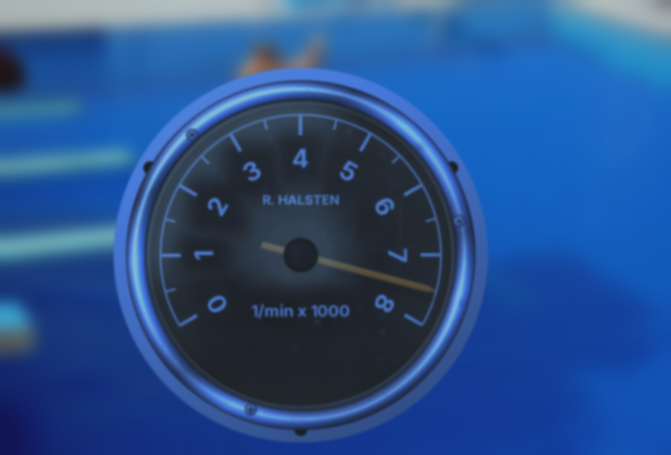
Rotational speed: 7500
